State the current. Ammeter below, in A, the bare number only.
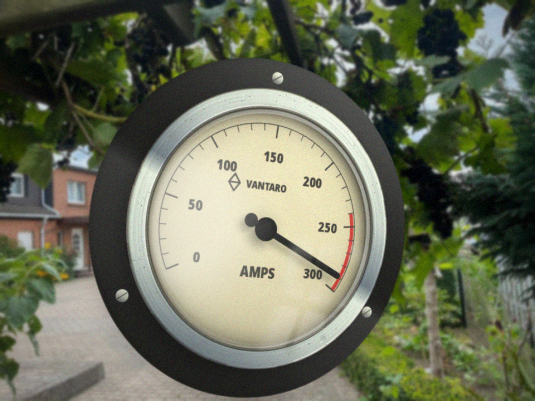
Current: 290
